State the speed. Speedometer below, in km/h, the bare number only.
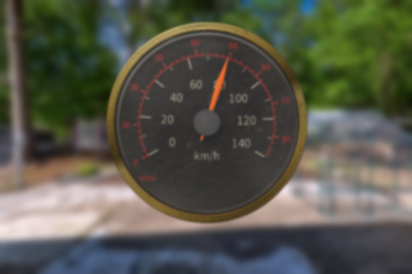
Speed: 80
